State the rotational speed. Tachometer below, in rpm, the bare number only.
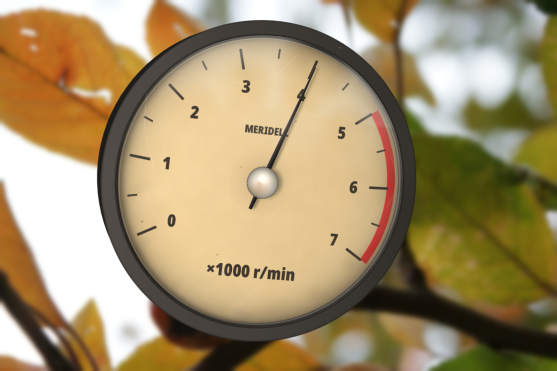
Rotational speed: 4000
